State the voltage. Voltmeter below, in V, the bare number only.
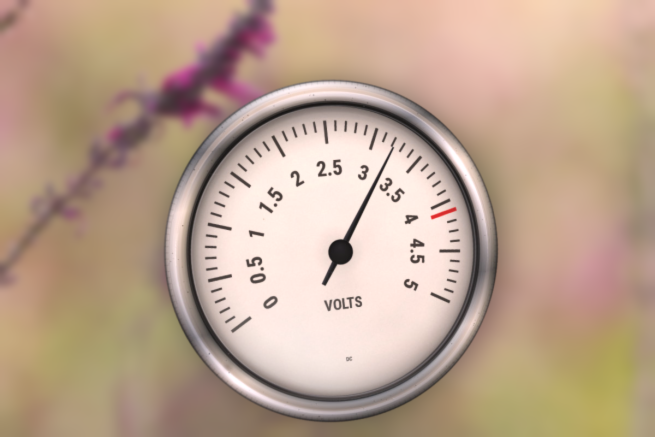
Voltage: 3.2
